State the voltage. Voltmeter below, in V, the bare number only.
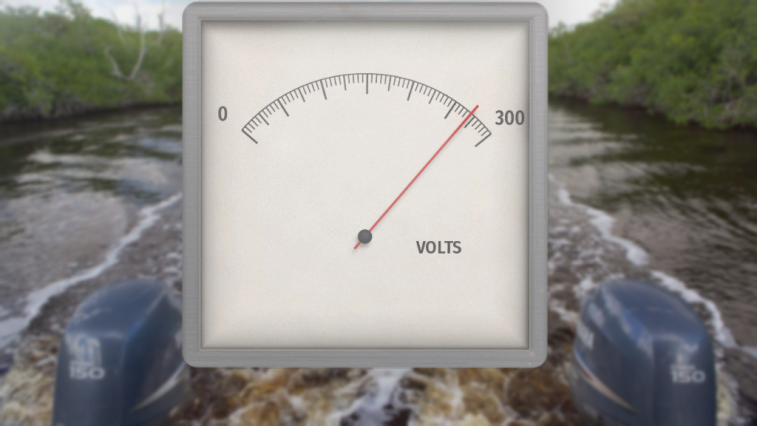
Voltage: 270
